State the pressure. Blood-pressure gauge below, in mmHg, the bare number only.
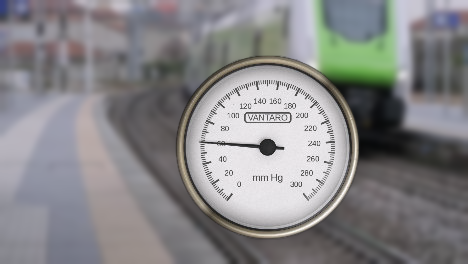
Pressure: 60
